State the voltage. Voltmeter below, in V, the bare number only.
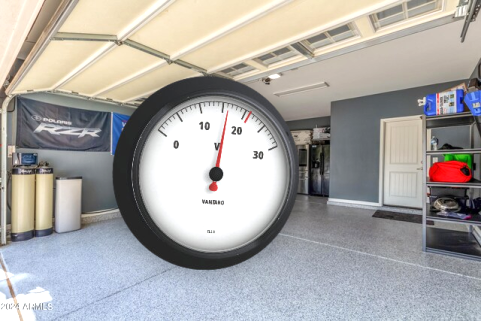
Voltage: 16
